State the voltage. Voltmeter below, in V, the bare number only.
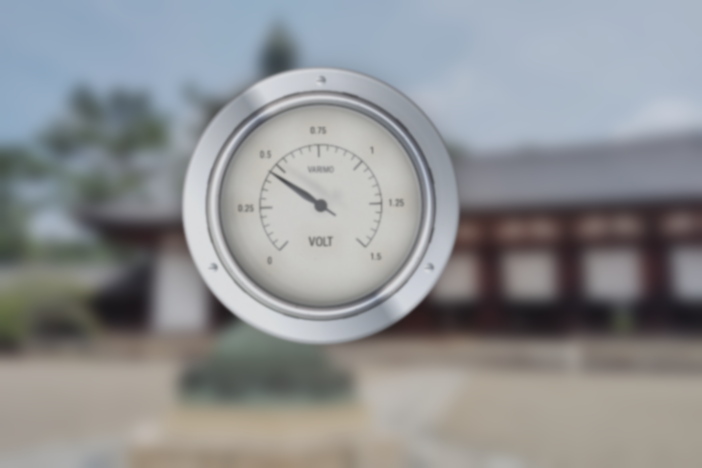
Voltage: 0.45
